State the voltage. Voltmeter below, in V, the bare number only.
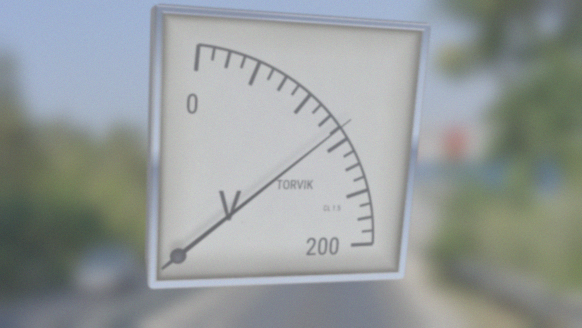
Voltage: 110
